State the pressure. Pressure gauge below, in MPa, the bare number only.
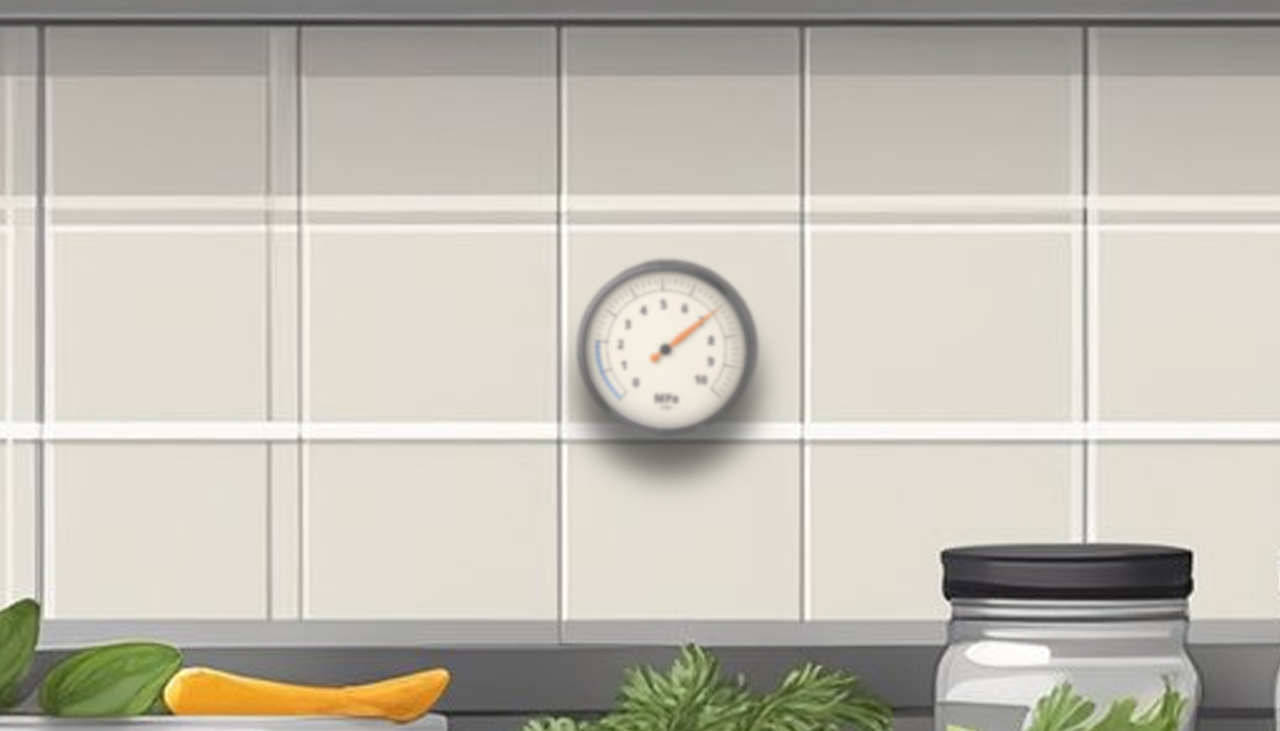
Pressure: 7
